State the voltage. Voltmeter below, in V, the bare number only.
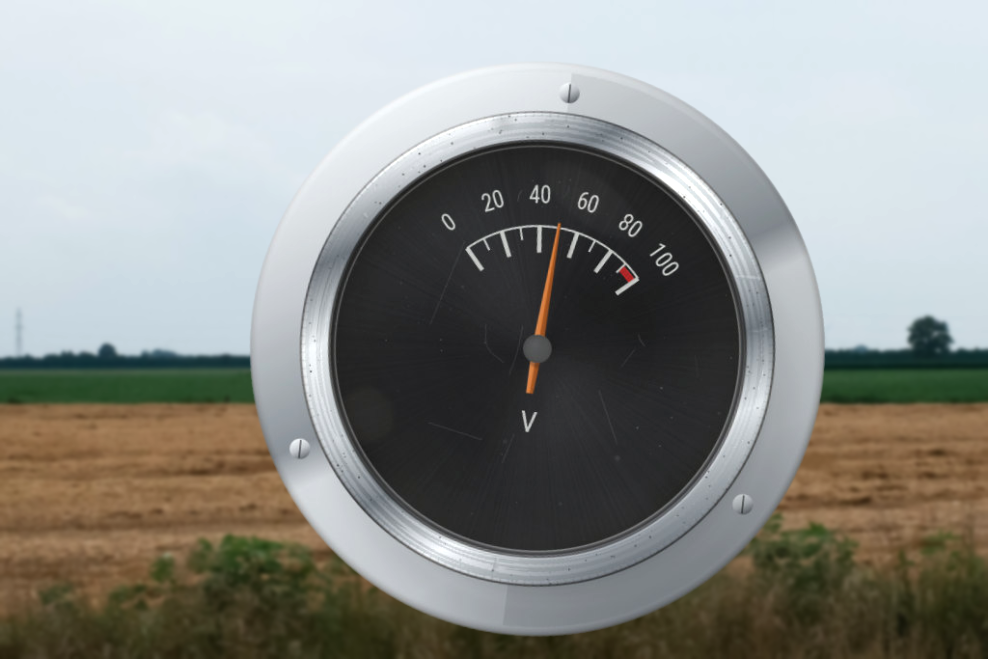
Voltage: 50
